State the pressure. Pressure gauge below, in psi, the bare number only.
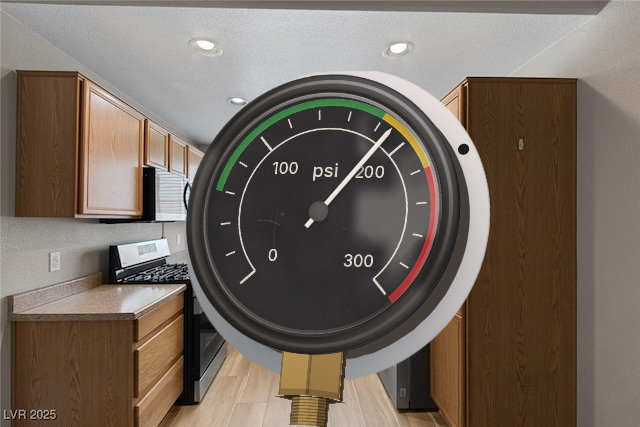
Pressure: 190
